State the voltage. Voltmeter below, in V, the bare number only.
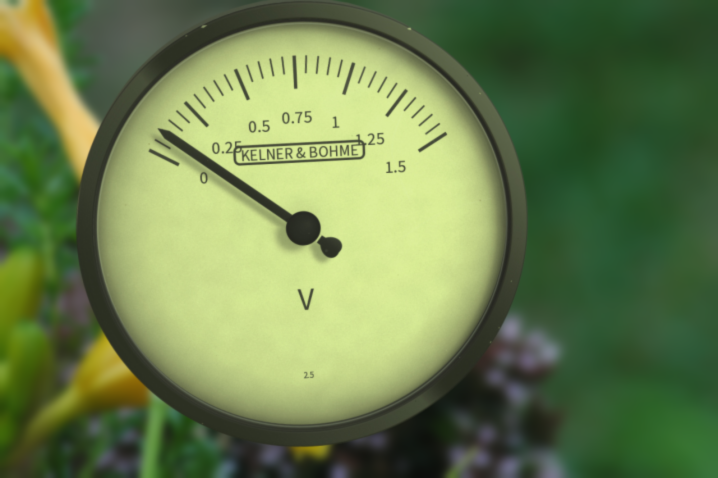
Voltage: 0.1
